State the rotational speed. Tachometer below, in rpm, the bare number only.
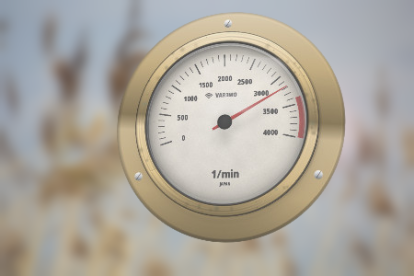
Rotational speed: 3200
